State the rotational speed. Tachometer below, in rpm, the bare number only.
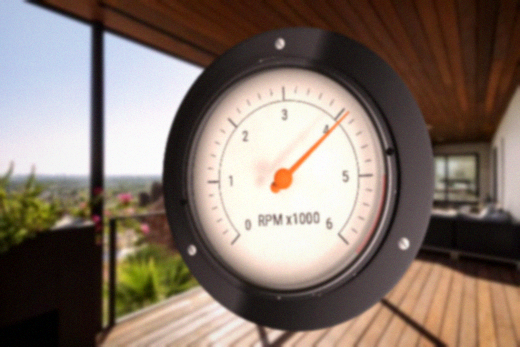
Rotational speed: 4100
